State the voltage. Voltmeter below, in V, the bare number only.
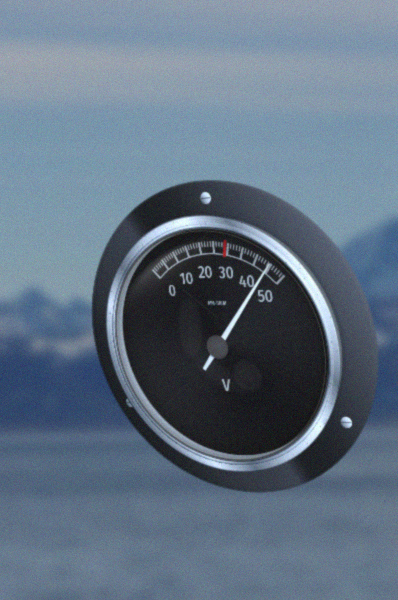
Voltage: 45
